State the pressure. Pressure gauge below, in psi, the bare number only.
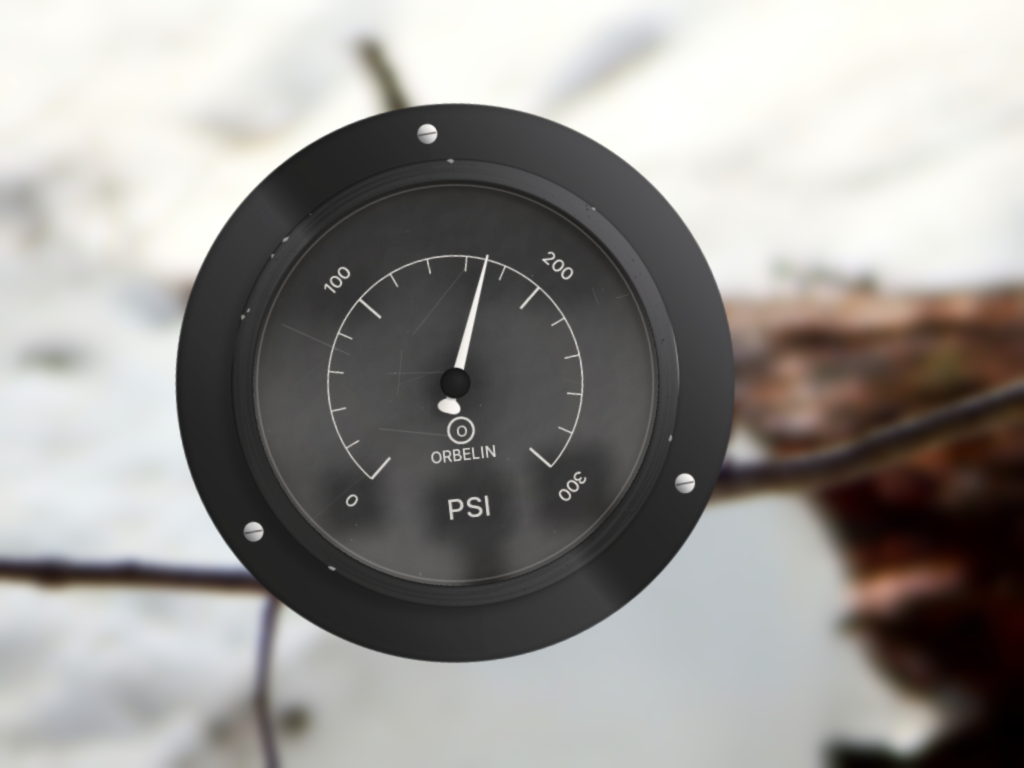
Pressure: 170
